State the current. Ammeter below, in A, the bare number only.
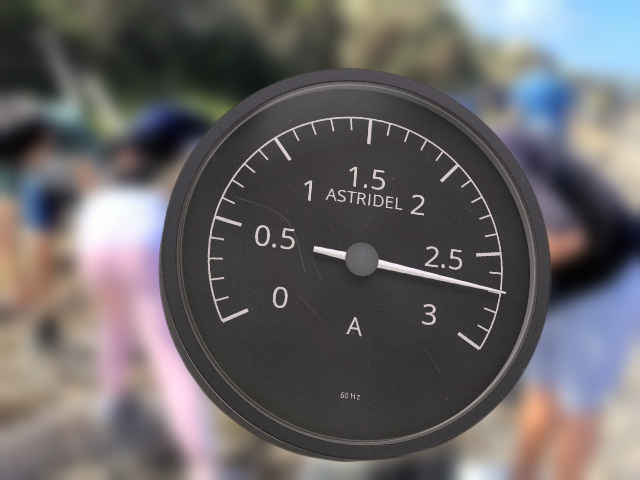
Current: 2.7
